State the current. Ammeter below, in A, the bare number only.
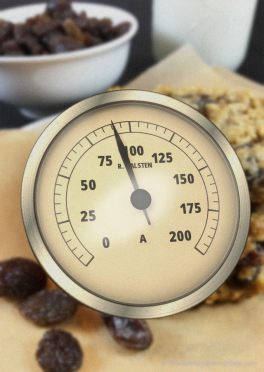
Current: 90
